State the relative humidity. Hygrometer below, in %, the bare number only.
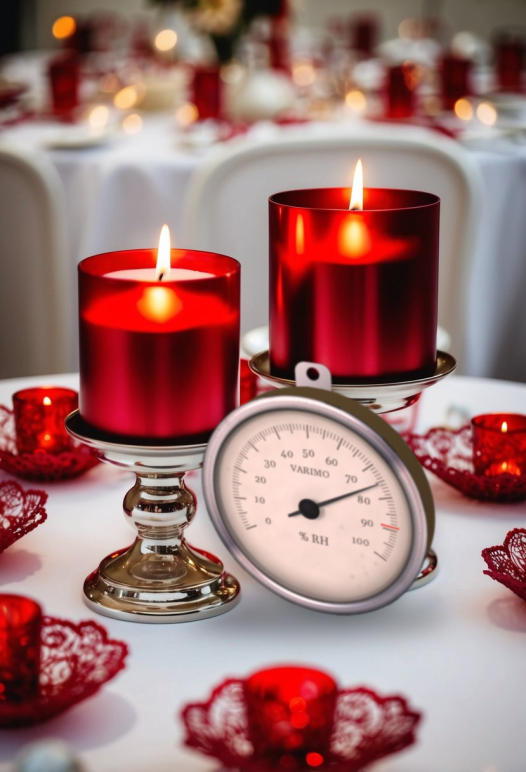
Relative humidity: 75
